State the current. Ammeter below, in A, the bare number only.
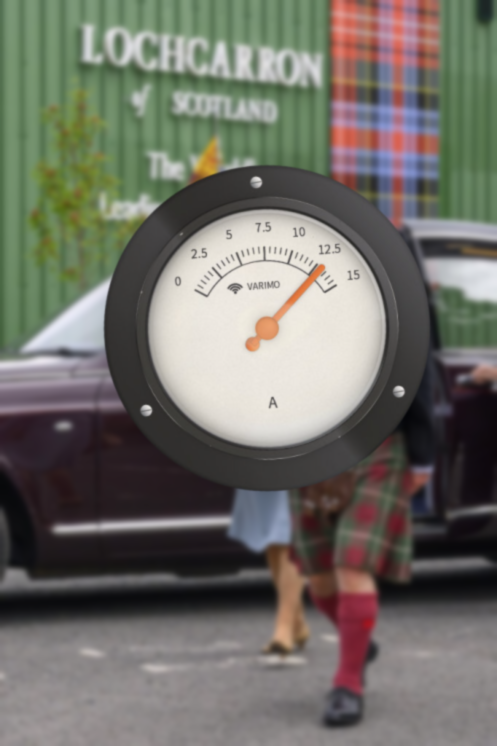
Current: 13
